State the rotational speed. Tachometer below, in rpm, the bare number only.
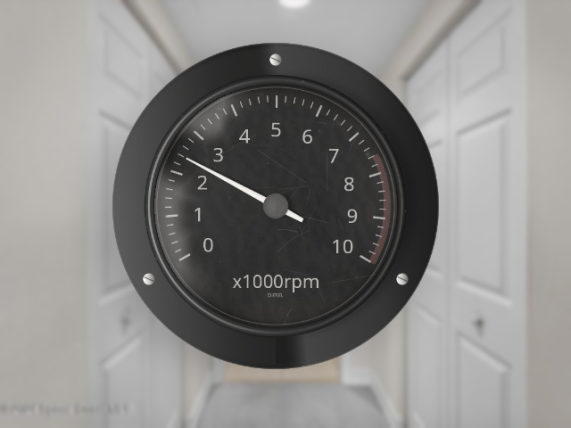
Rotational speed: 2400
